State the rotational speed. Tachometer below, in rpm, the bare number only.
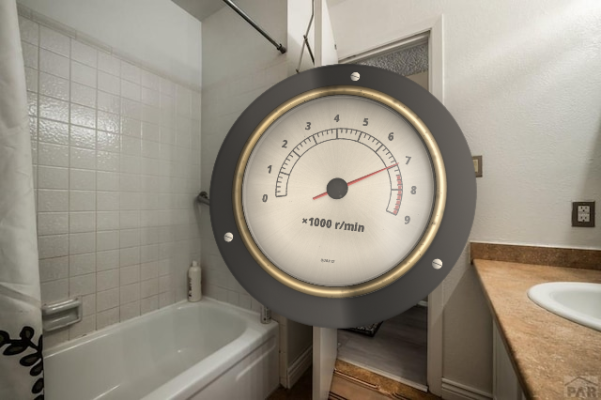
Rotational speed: 7000
